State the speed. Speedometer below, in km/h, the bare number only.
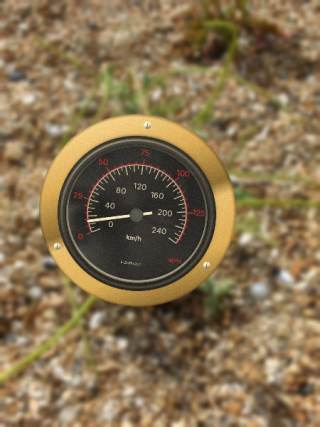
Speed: 15
